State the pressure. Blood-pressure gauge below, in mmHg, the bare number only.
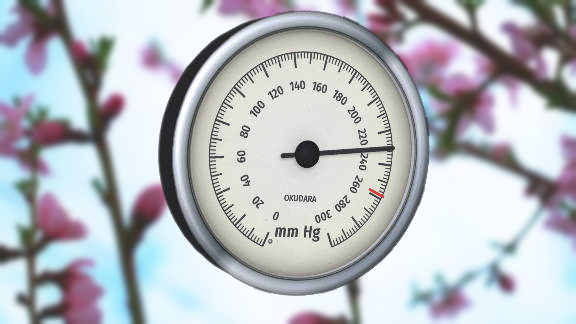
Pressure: 230
